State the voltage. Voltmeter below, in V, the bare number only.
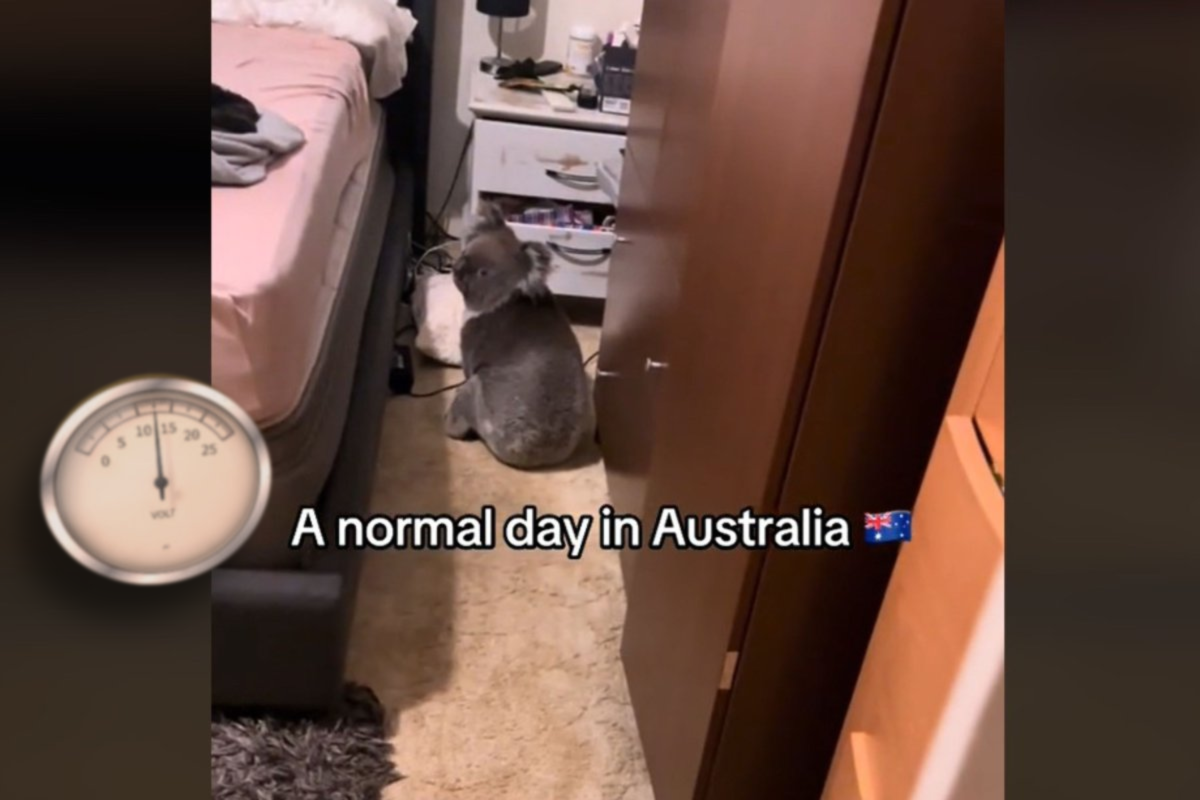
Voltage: 12.5
